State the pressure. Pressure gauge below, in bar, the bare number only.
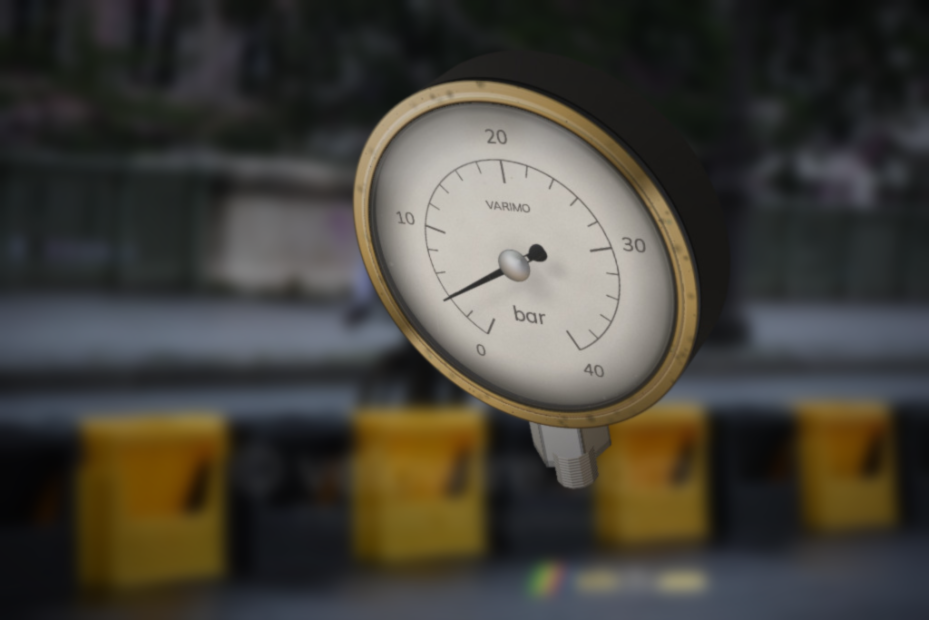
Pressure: 4
